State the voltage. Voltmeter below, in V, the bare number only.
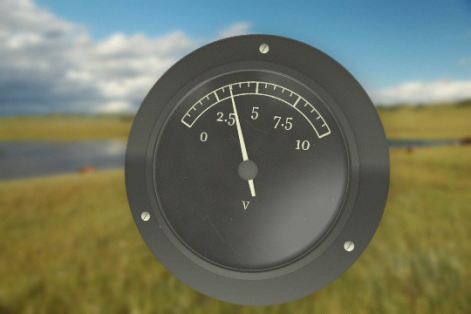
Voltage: 3.5
